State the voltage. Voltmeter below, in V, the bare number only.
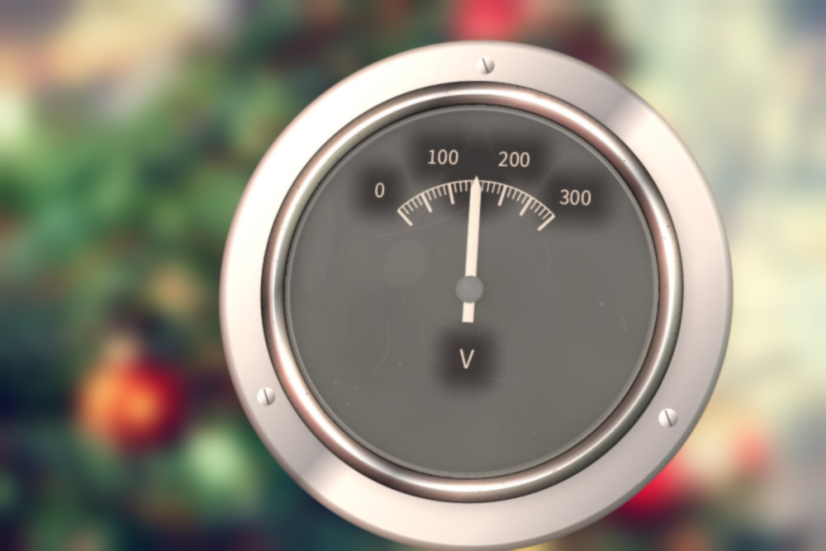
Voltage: 150
